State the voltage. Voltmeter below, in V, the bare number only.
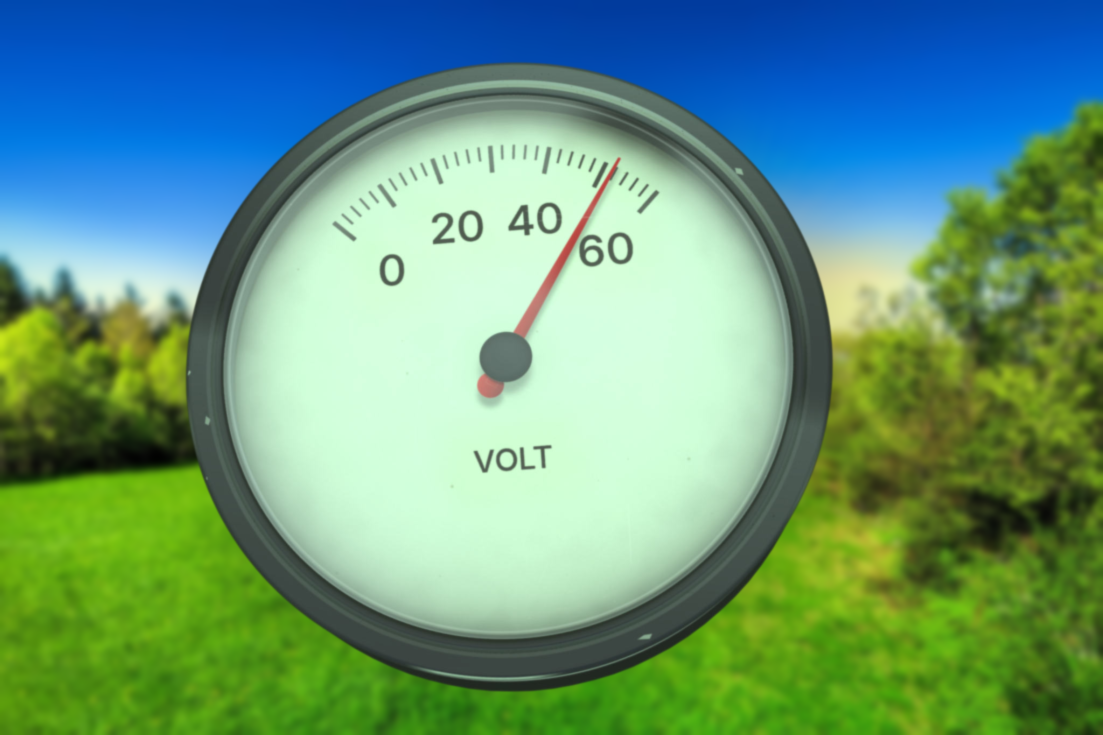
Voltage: 52
